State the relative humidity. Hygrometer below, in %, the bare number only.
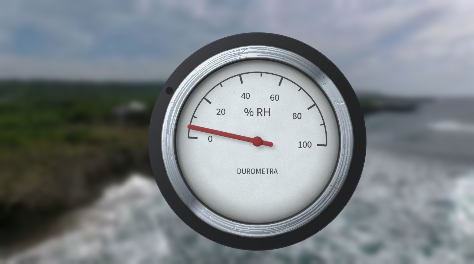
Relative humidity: 5
